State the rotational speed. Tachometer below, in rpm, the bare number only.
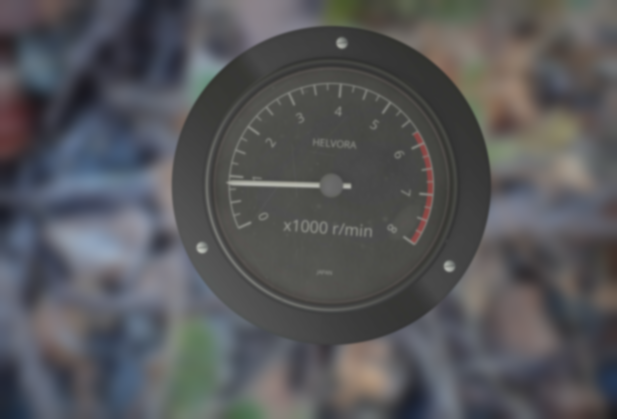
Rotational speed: 875
